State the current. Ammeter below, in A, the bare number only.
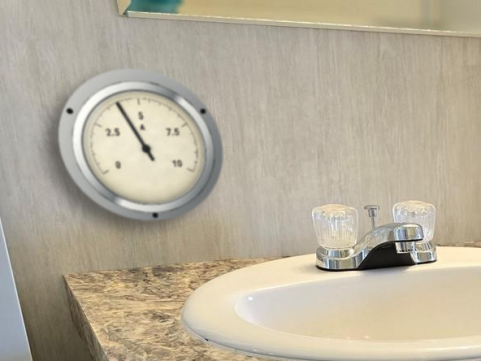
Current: 4
